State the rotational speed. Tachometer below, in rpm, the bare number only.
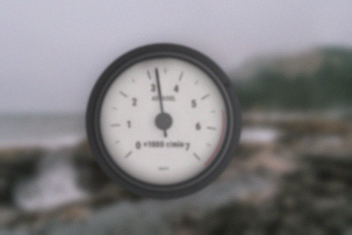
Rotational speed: 3250
